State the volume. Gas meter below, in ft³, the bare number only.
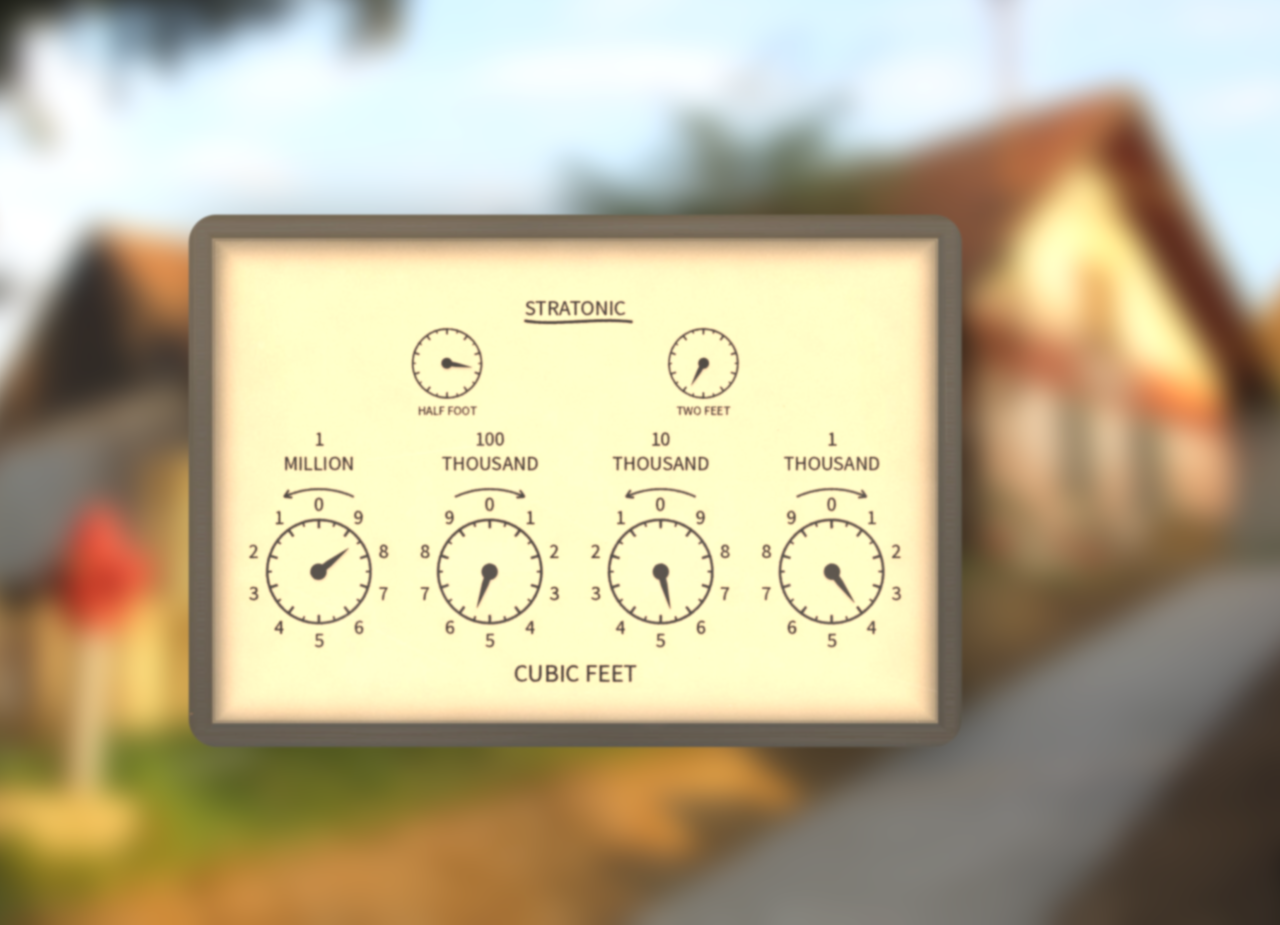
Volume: 855400
